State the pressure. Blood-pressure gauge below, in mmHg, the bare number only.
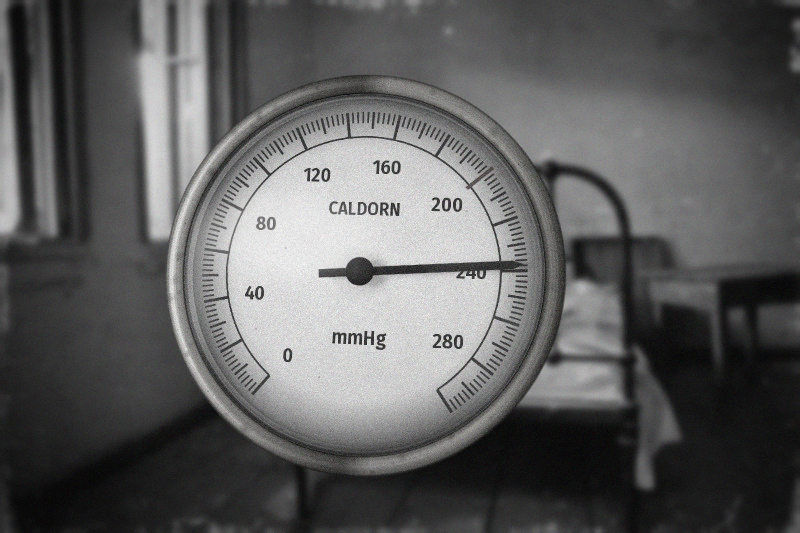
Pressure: 238
